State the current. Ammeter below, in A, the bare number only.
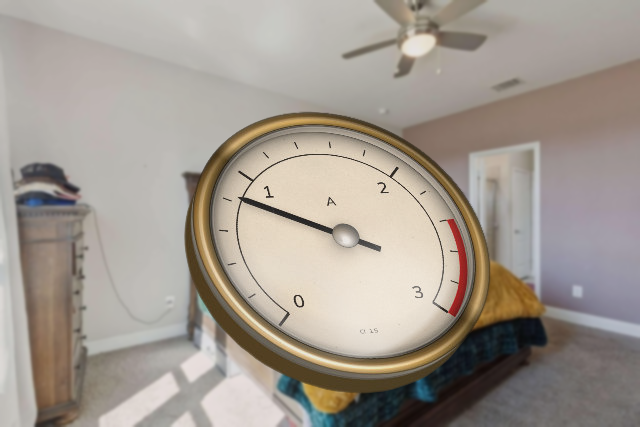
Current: 0.8
